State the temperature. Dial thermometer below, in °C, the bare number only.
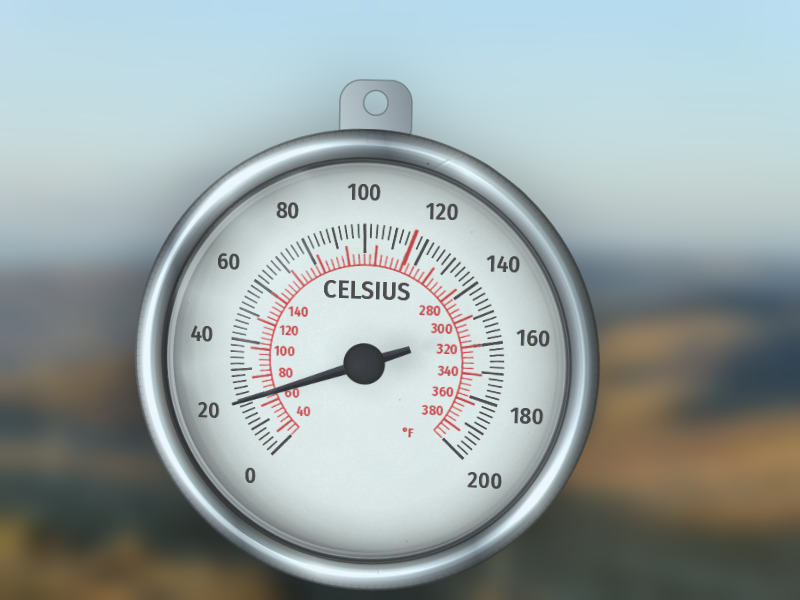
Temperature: 20
